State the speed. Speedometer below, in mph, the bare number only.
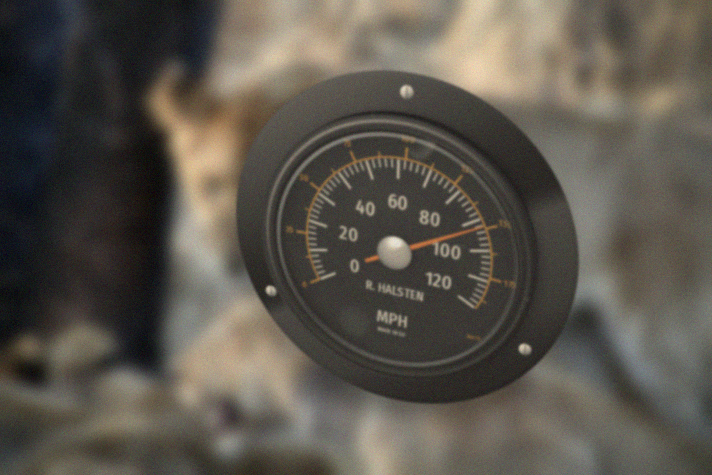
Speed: 92
